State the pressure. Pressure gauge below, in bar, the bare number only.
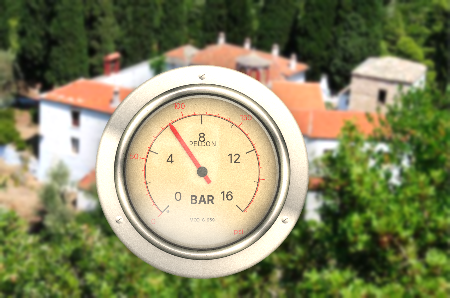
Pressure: 6
